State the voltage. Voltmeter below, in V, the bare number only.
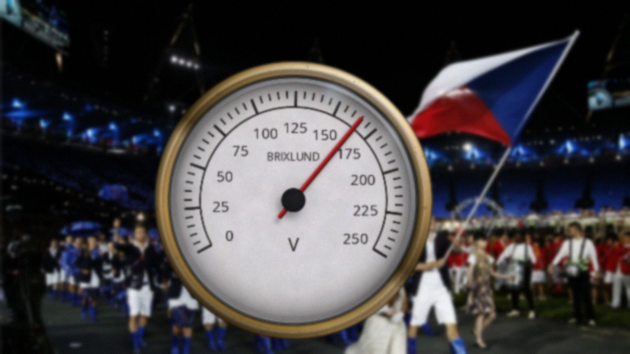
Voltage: 165
